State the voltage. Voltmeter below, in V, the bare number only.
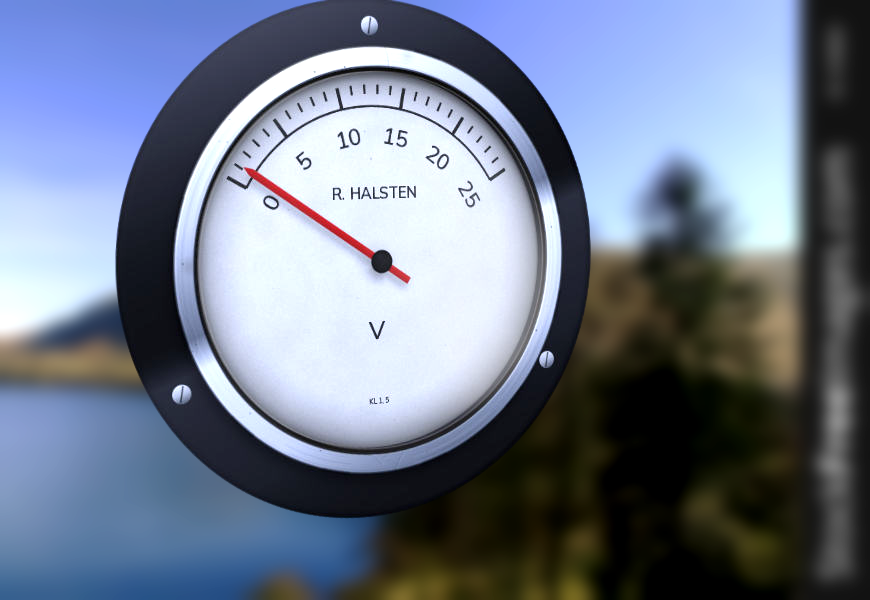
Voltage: 1
